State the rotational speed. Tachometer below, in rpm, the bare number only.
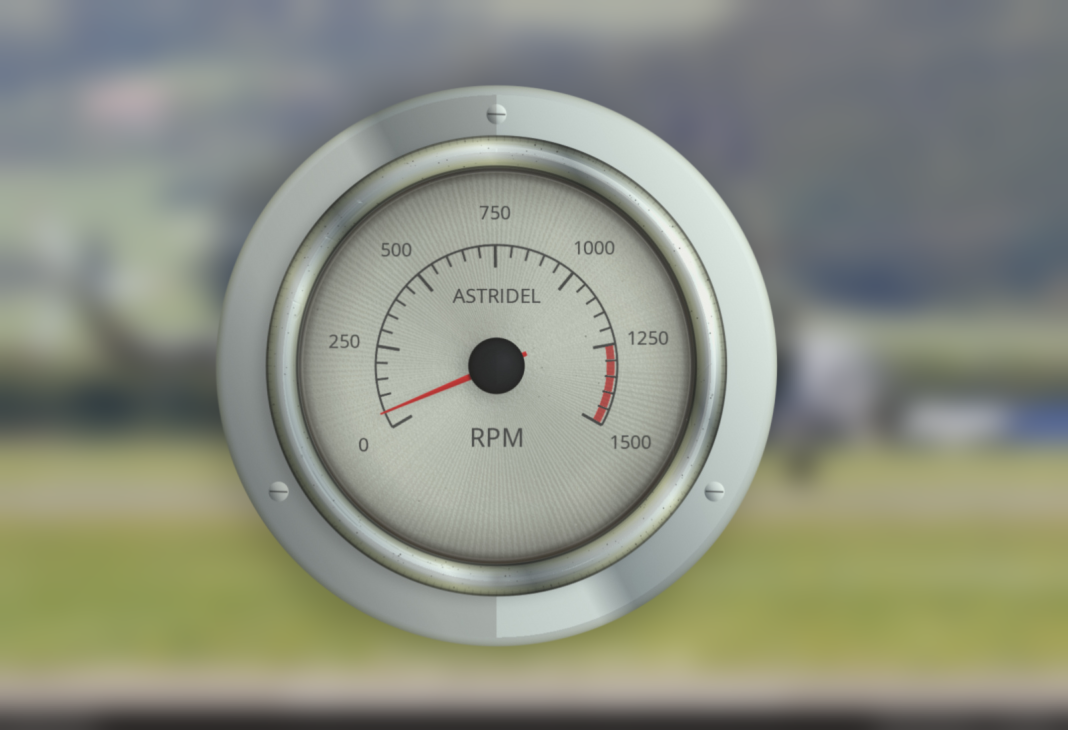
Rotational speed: 50
